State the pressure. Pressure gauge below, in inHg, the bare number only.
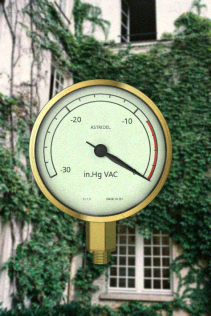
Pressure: 0
